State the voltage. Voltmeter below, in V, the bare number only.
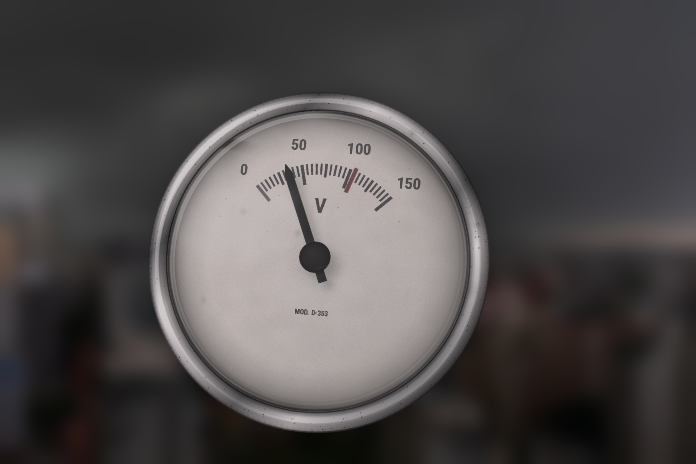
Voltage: 35
